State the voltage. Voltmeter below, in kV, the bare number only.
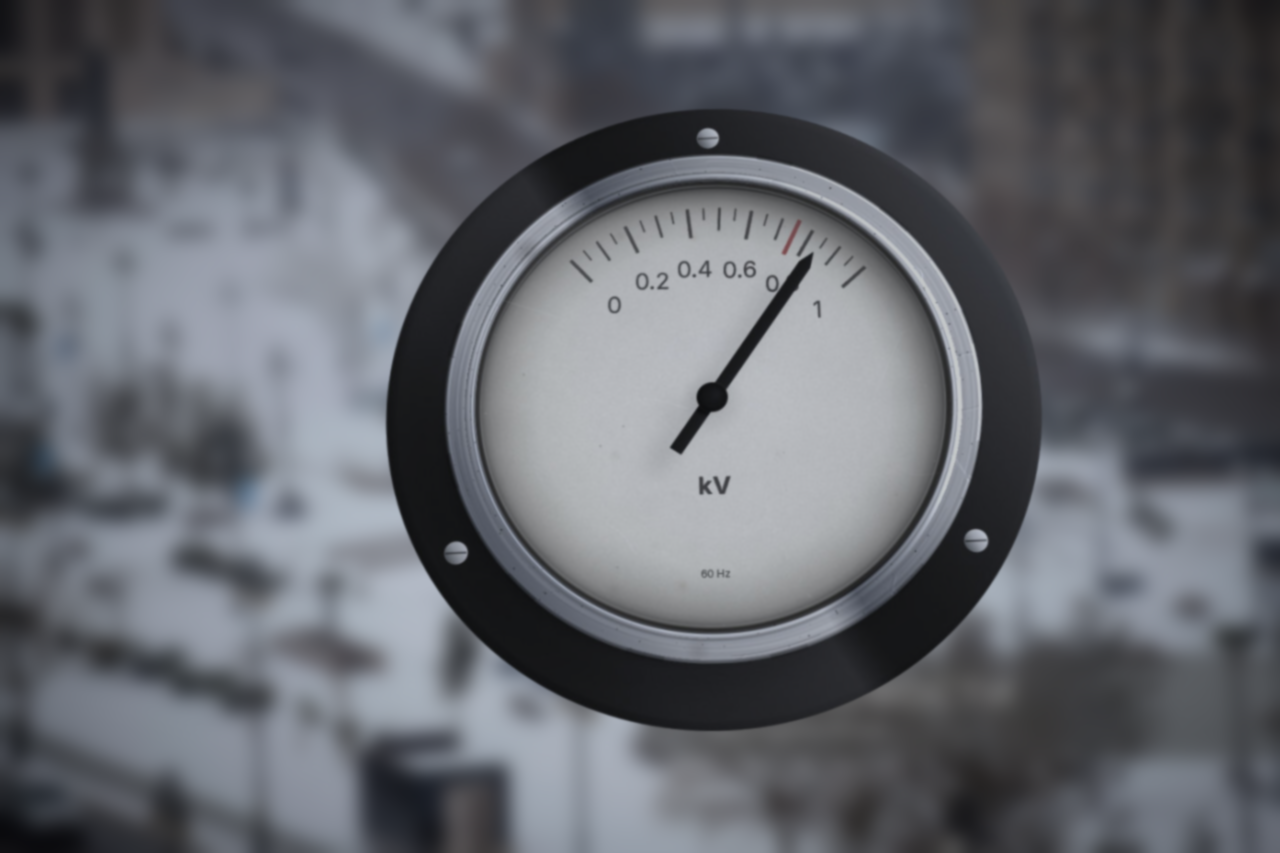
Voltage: 0.85
